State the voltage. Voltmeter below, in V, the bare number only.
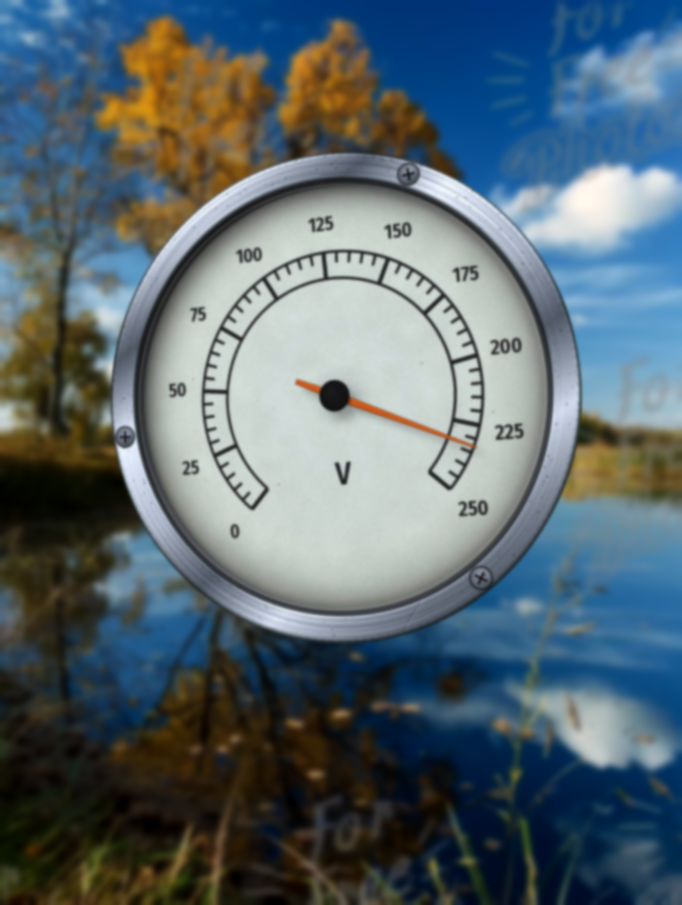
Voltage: 232.5
